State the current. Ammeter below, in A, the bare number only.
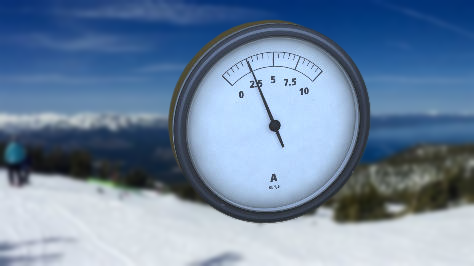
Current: 2.5
